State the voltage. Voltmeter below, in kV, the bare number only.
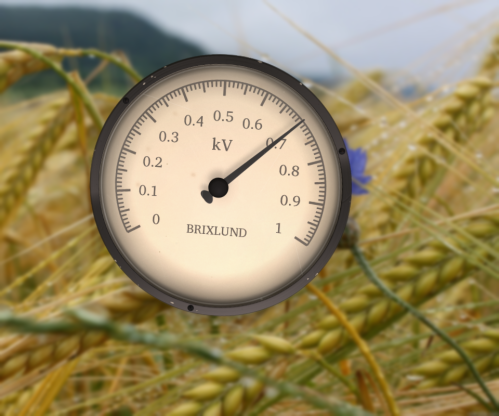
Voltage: 0.7
